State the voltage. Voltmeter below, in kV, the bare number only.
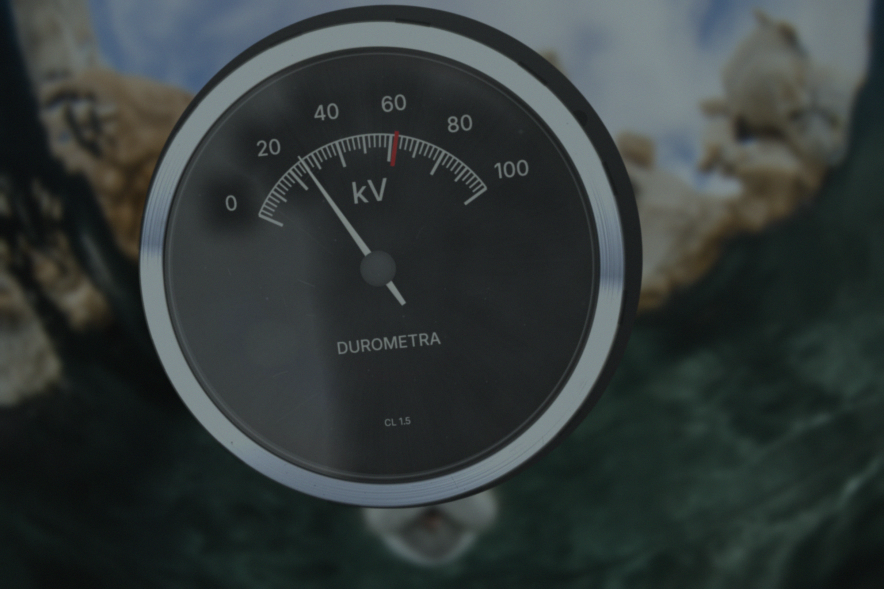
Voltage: 26
